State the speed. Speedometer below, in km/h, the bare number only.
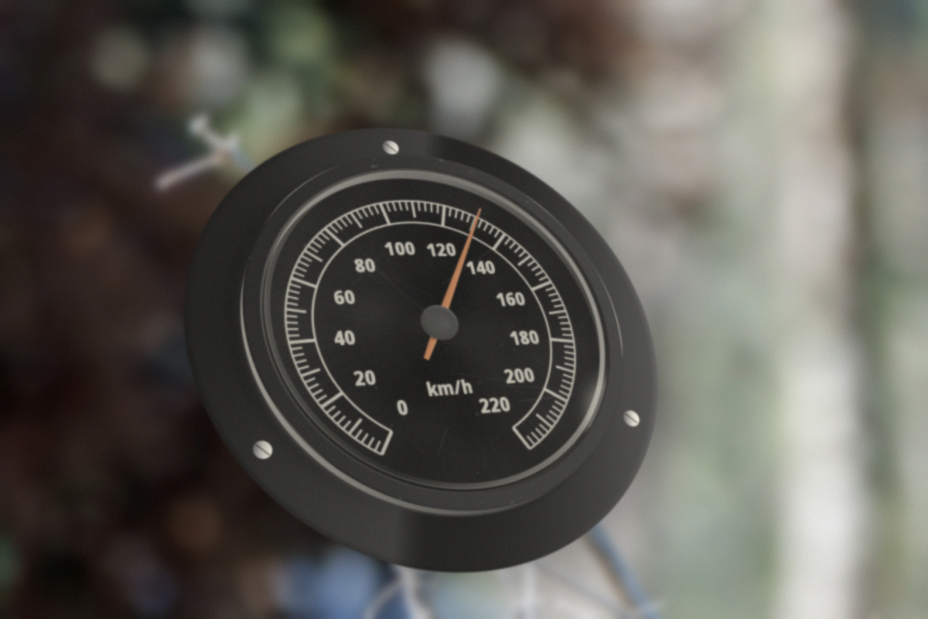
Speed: 130
